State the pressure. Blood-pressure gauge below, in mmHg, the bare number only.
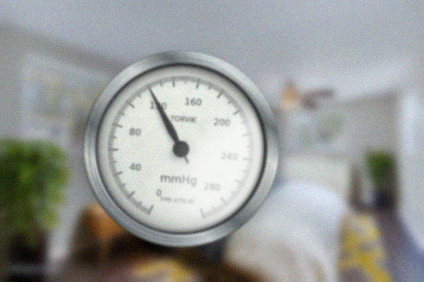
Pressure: 120
